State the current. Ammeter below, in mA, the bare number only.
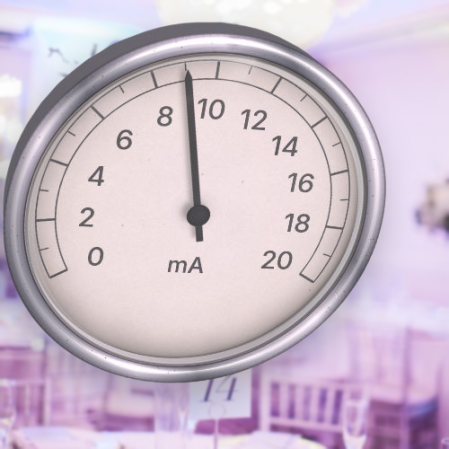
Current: 9
